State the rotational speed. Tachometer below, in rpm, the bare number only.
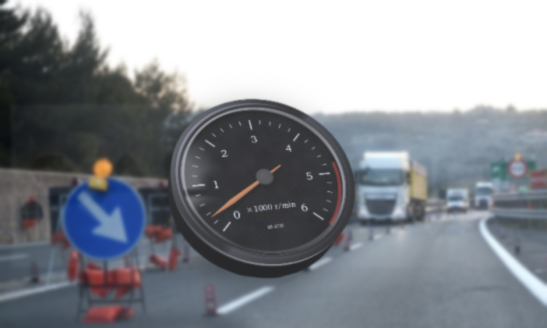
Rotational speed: 300
